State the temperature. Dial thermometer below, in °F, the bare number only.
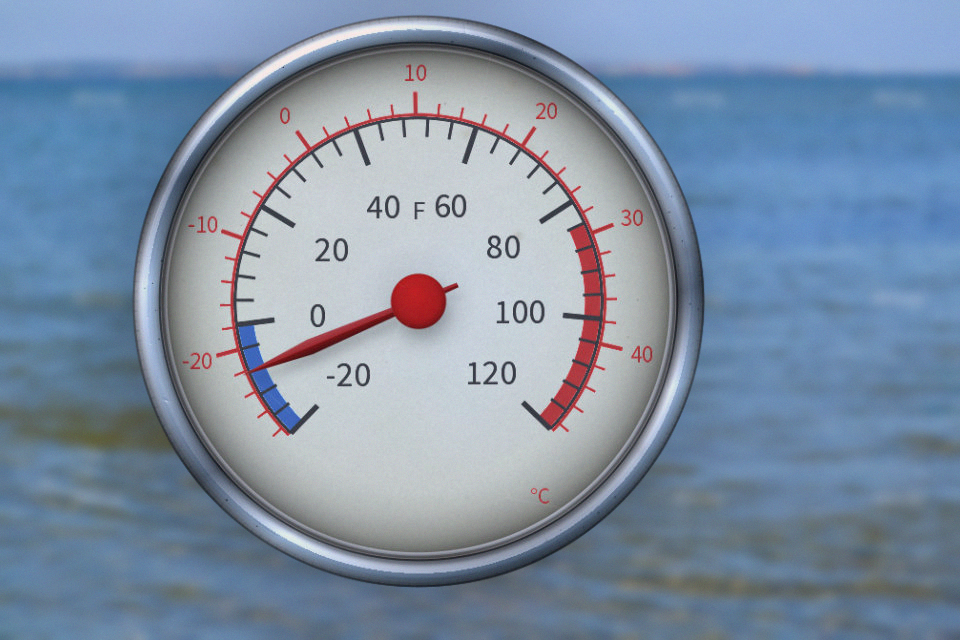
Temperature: -8
